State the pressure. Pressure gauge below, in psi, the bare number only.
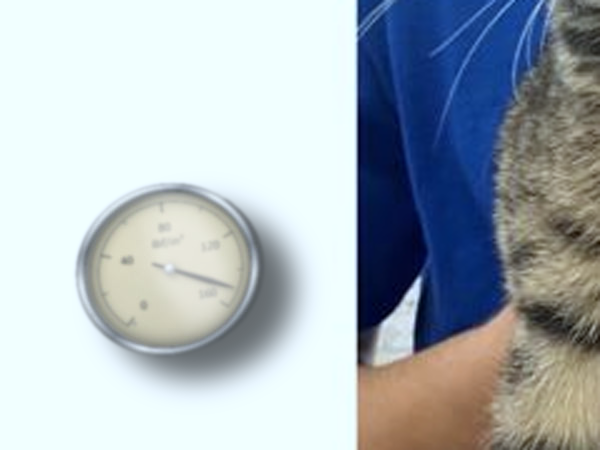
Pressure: 150
